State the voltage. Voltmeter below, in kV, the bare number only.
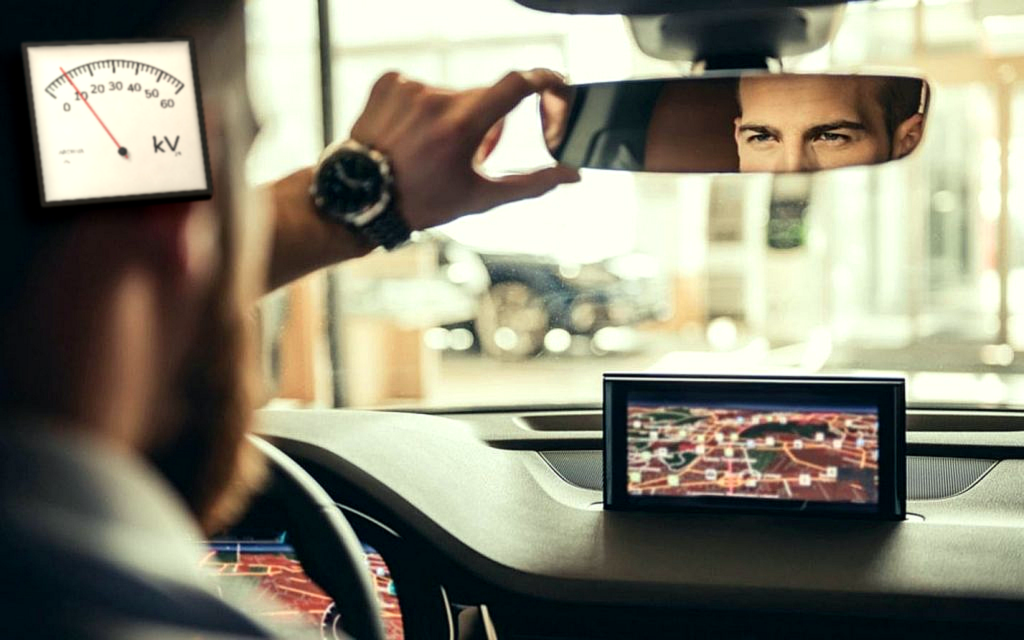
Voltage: 10
